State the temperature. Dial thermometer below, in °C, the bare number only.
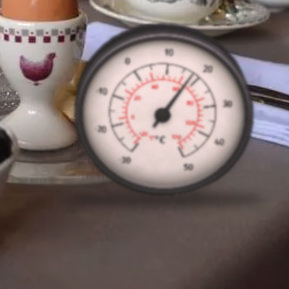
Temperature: 17.5
